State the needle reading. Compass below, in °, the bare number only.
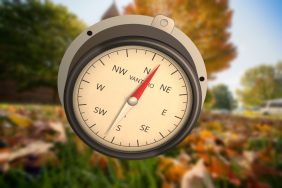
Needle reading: 10
